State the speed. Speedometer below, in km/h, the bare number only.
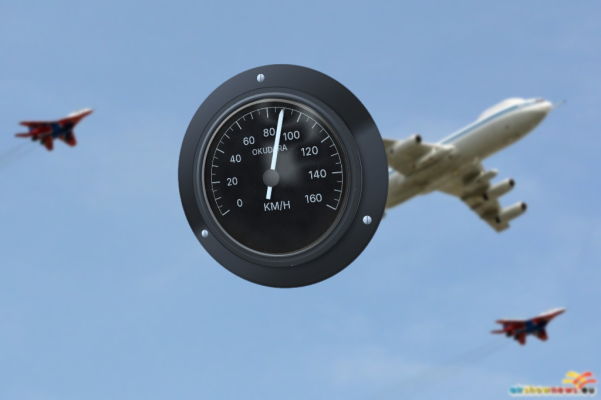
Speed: 90
